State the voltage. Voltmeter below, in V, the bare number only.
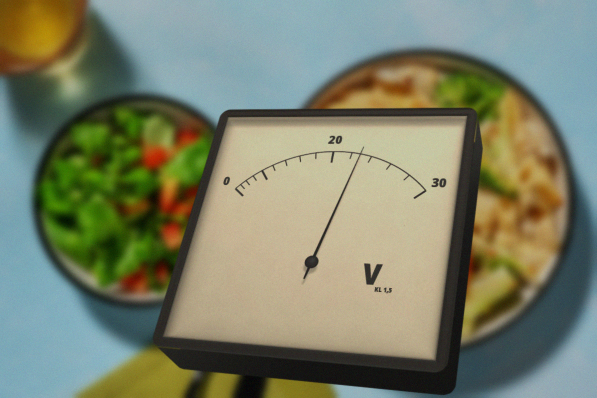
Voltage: 23
